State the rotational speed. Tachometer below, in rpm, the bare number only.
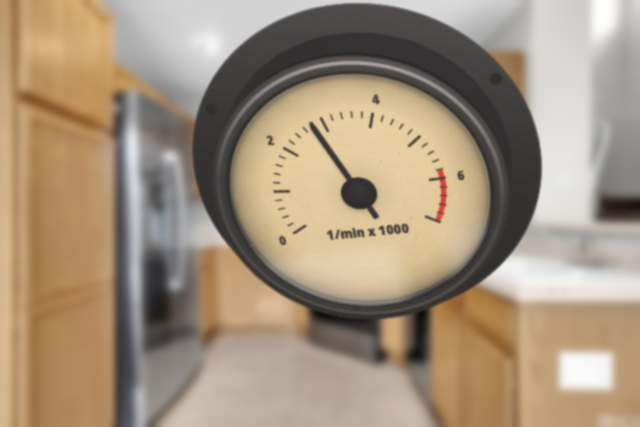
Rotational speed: 2800
